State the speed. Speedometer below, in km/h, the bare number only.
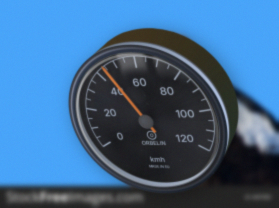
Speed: 45
